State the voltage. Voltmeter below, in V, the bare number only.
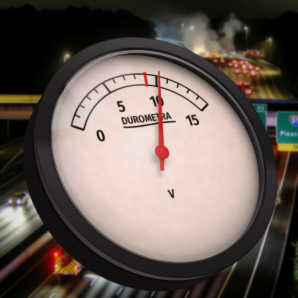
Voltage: 10
